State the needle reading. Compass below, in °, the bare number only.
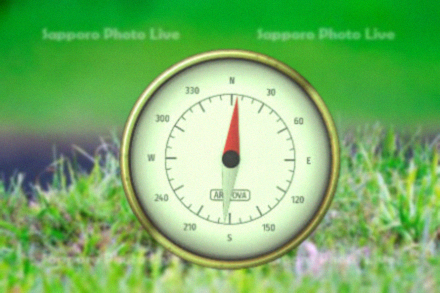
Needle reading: 5
